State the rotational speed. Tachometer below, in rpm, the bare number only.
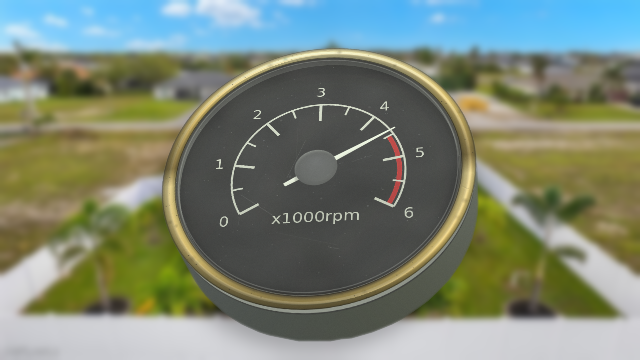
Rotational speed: 4500
